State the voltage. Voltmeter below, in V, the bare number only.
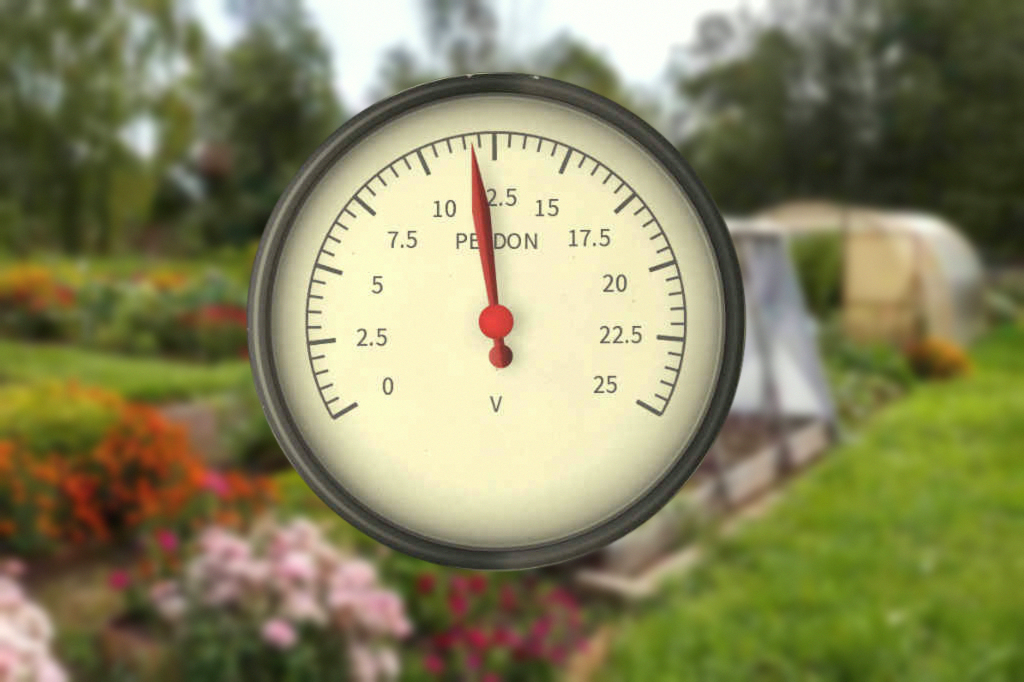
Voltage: 11.75
